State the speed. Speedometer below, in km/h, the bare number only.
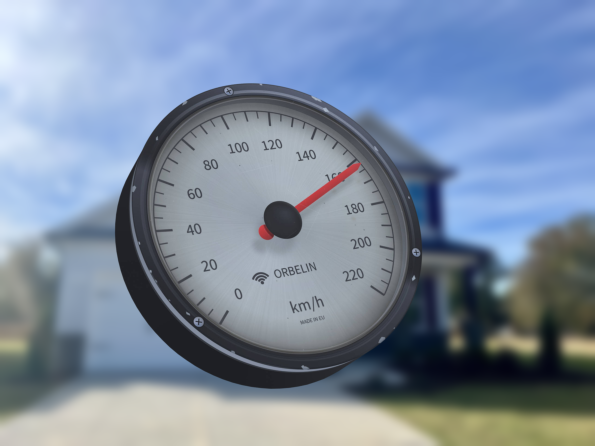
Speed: 162.5
